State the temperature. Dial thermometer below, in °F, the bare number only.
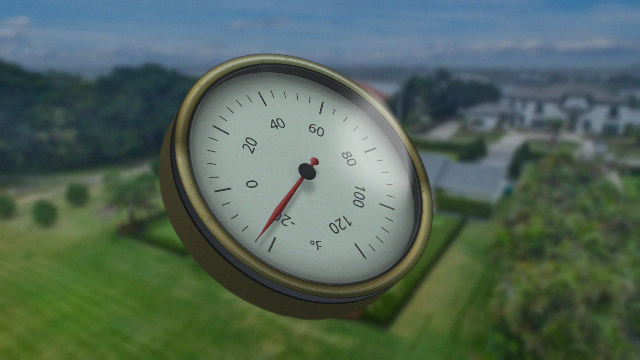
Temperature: -16
